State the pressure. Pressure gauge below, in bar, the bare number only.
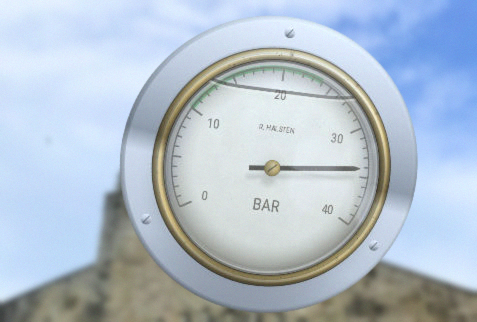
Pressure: 34
